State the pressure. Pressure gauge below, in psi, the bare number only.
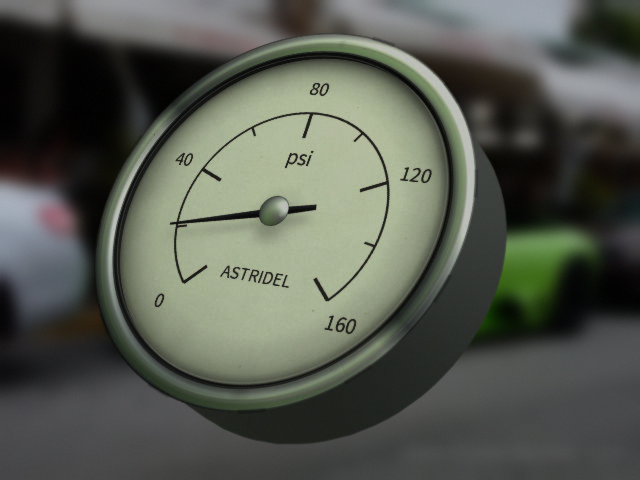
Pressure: 20
